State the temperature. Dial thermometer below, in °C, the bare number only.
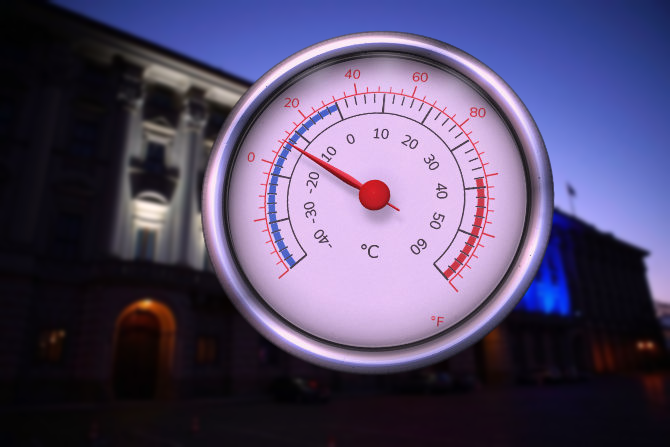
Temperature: -13
